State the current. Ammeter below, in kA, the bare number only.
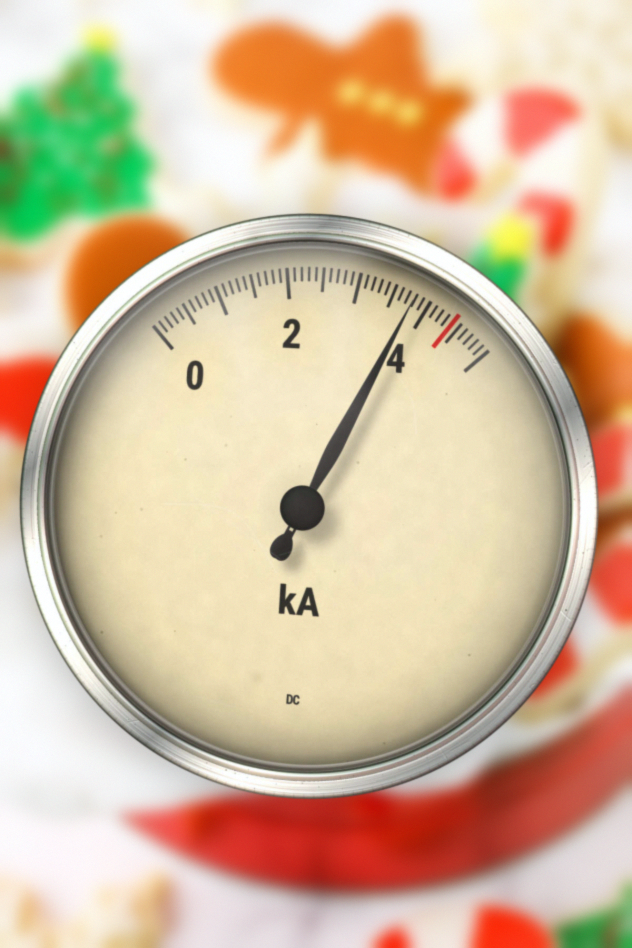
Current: 3.8
